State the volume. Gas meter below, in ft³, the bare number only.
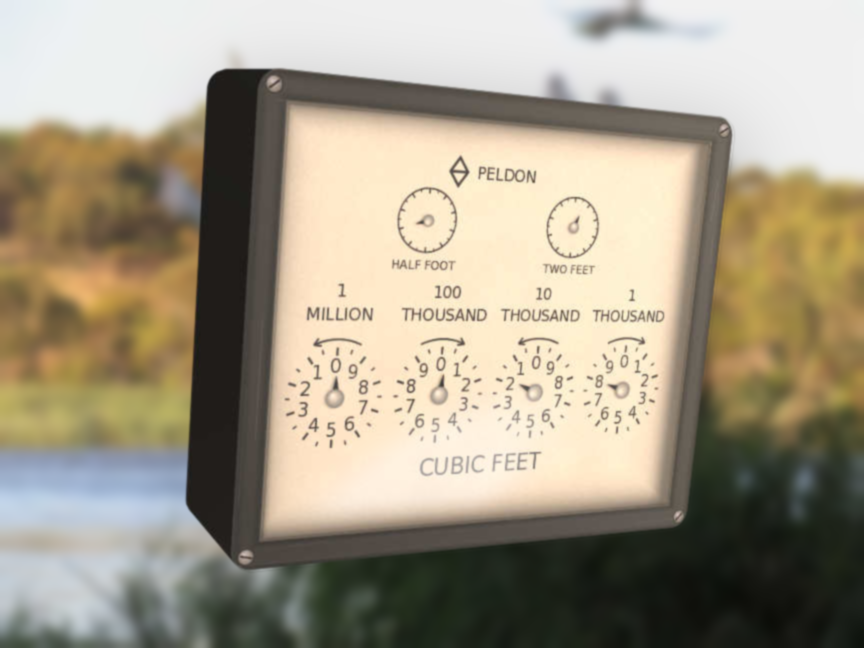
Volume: 1800
